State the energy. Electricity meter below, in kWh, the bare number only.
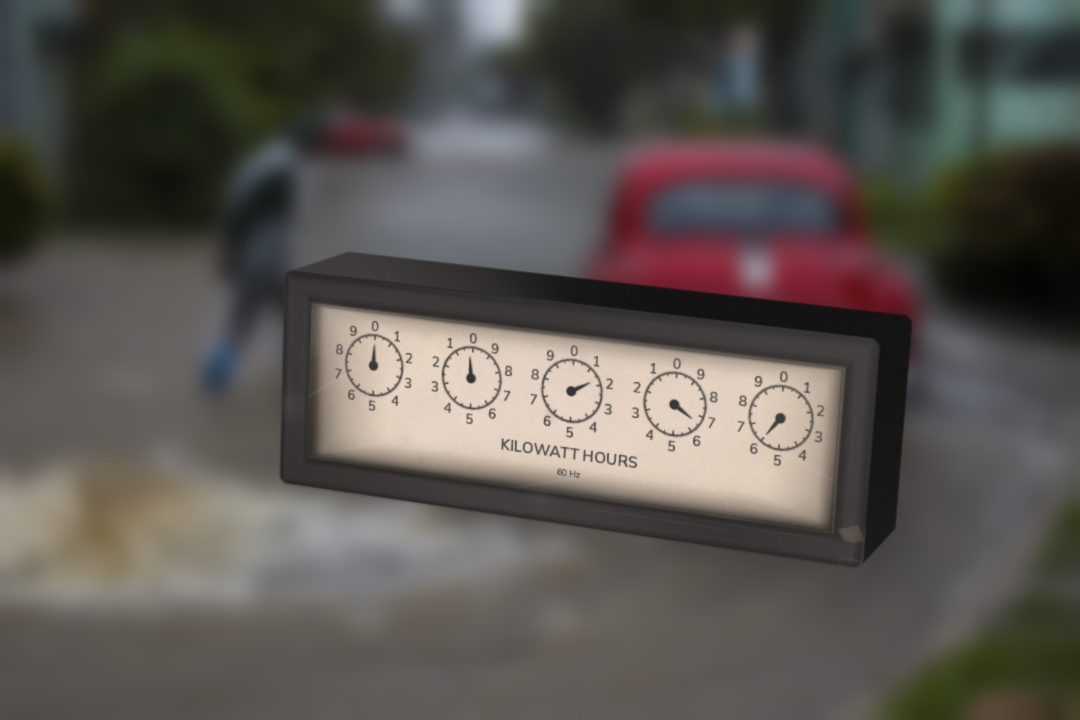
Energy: 166
